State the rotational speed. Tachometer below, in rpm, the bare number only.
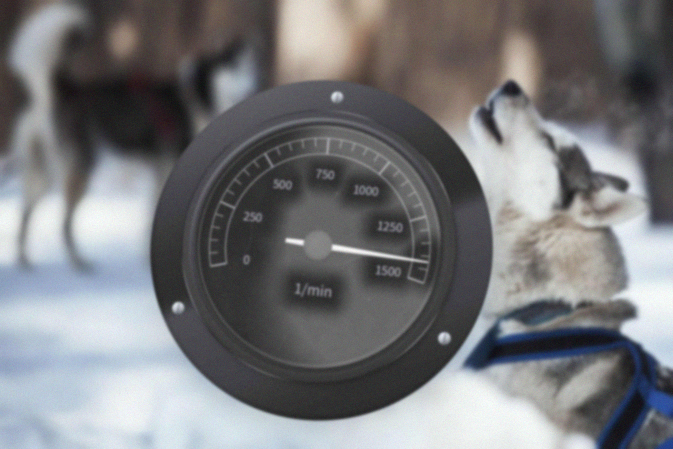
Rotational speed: 1425
